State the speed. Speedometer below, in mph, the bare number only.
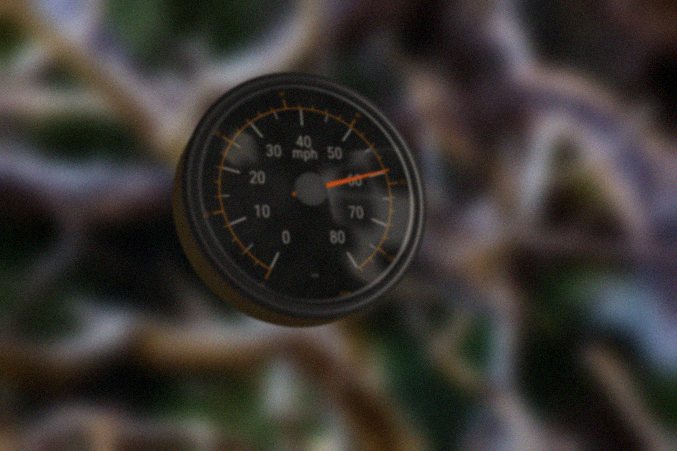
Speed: 60
